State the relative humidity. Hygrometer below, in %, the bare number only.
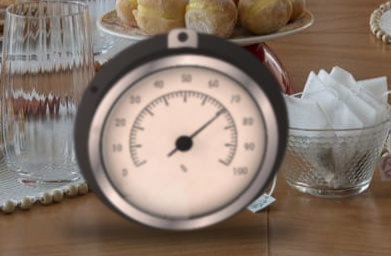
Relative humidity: 70
